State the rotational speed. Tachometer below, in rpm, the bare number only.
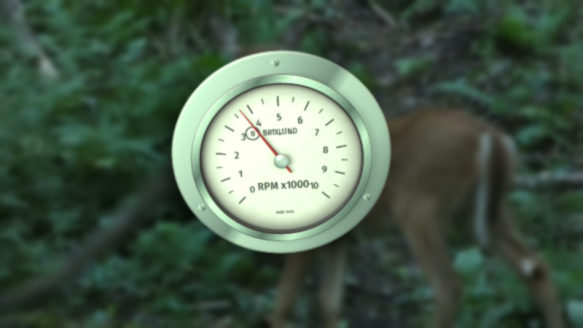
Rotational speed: 3750
